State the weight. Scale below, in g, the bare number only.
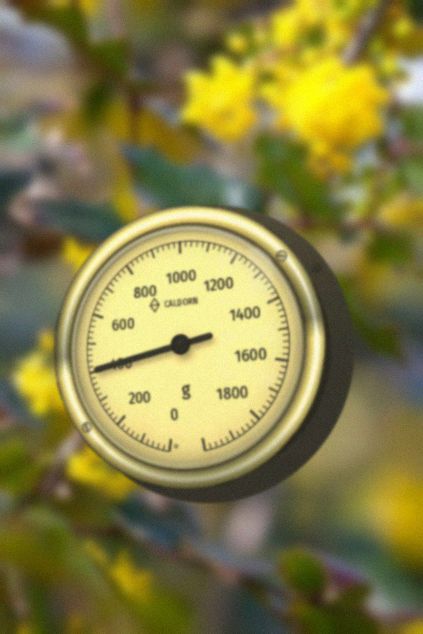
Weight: 400
